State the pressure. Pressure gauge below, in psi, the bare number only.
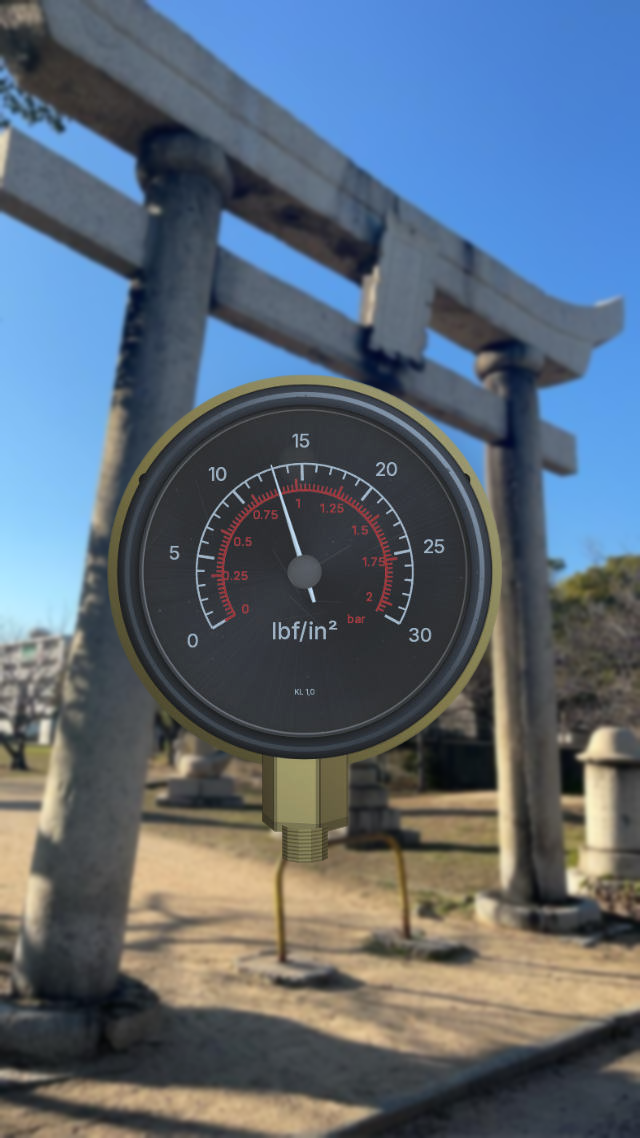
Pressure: 13
